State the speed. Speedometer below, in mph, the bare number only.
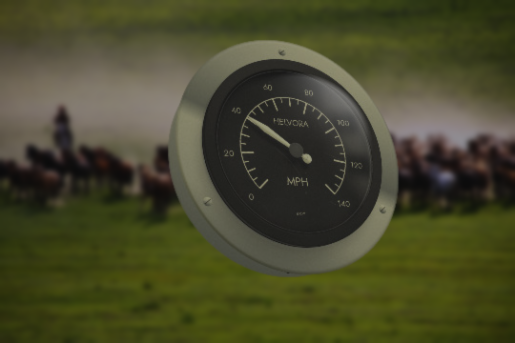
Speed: 40
